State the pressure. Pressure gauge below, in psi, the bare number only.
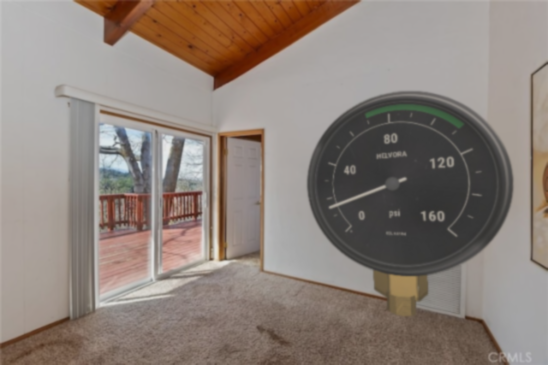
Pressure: 15
